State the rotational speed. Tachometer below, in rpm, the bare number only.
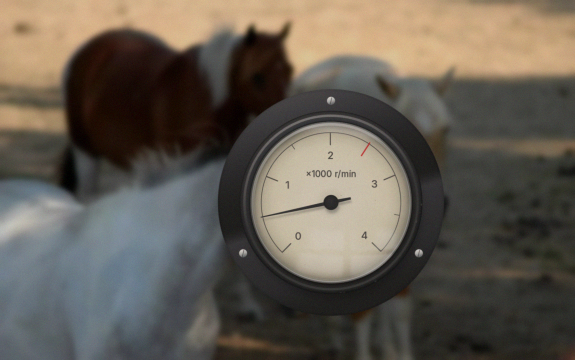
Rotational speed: 500
